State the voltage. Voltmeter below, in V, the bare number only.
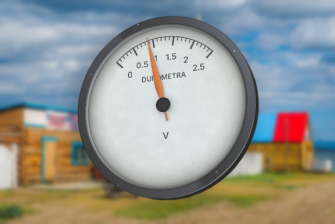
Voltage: 0.9
